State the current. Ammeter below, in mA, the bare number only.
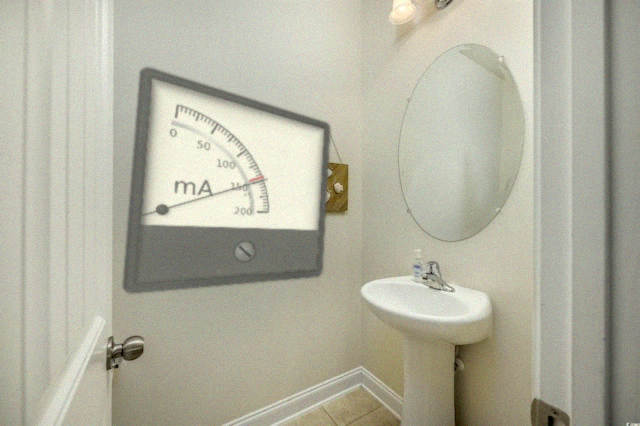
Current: 150
